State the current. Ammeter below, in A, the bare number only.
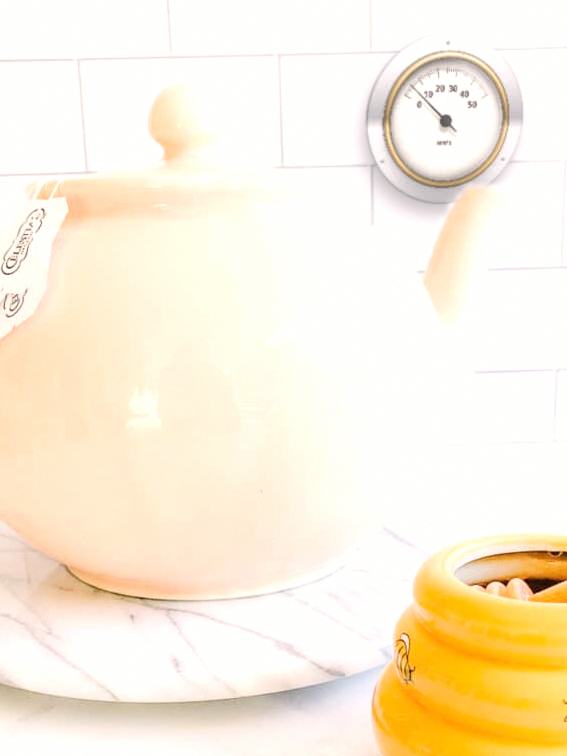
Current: 5
